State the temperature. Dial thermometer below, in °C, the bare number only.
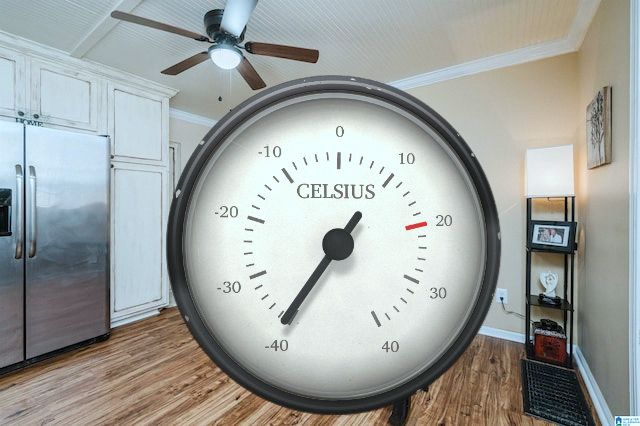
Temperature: -39
